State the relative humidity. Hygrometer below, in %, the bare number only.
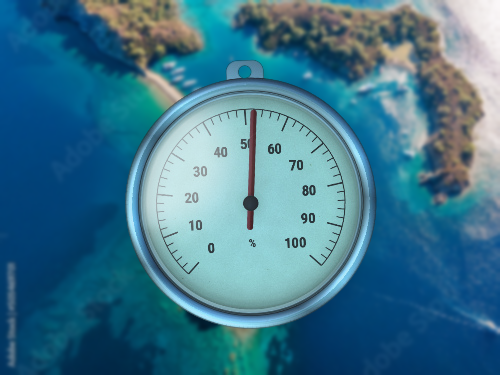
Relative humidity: 52
